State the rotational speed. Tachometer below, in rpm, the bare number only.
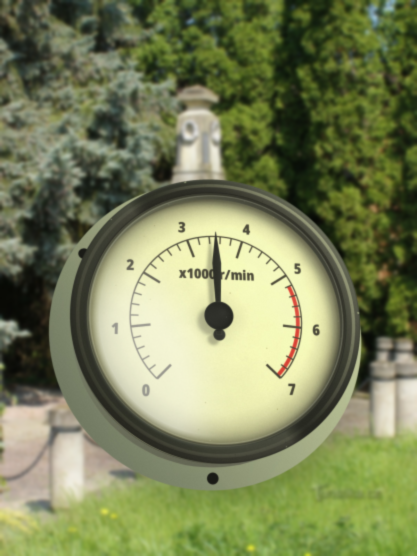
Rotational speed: 3500
